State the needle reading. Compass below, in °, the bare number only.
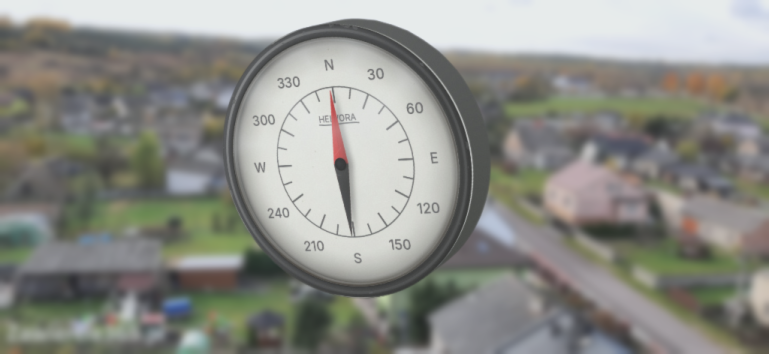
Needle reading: 0
